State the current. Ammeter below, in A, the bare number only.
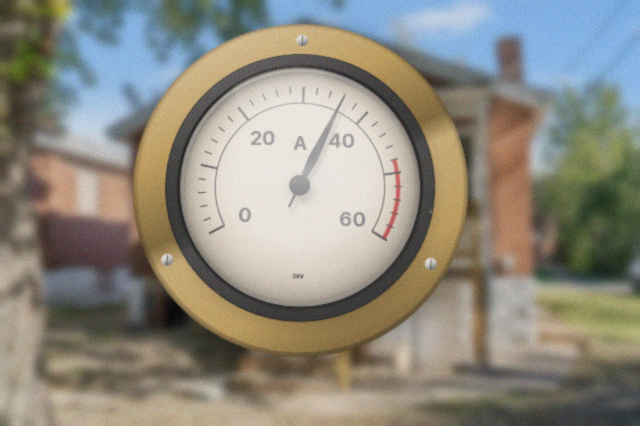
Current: 36
